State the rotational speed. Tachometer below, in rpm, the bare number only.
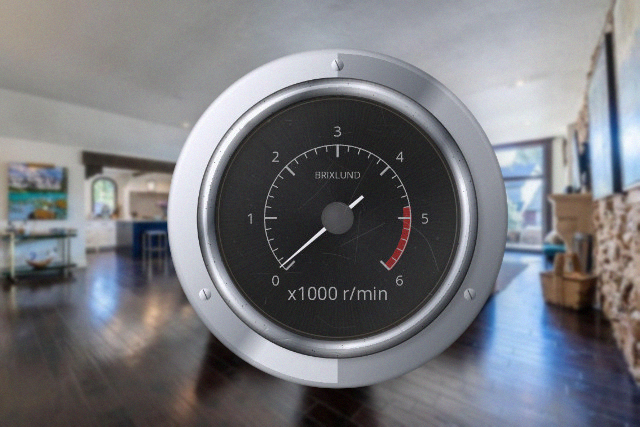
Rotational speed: 100
